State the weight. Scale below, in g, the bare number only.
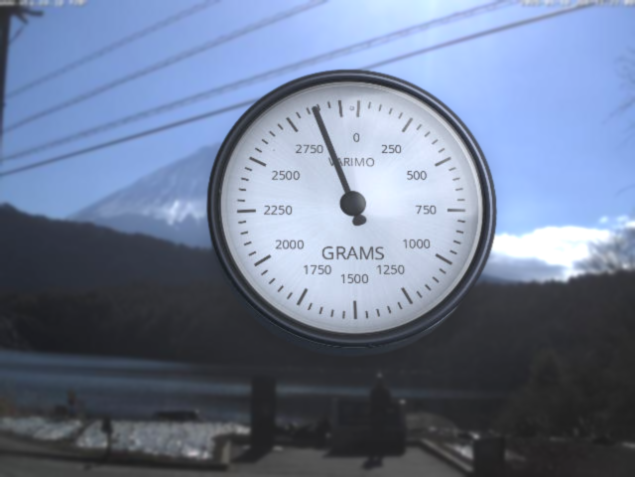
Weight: 2875
